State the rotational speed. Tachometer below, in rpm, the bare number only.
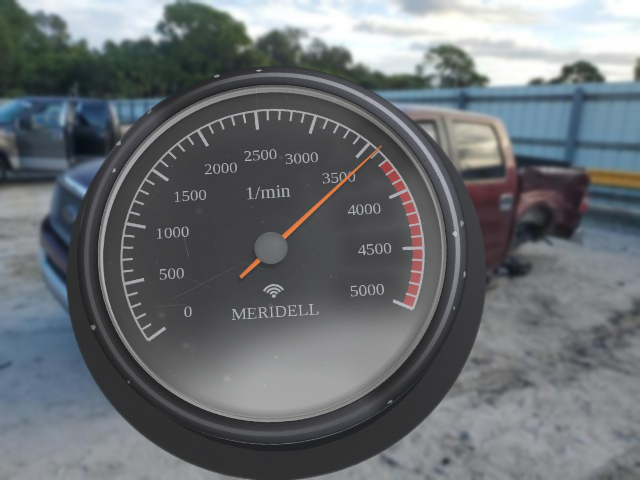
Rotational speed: 3600
